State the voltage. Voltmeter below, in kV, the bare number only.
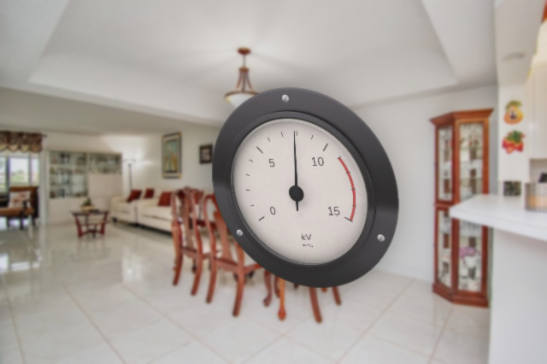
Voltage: 8
